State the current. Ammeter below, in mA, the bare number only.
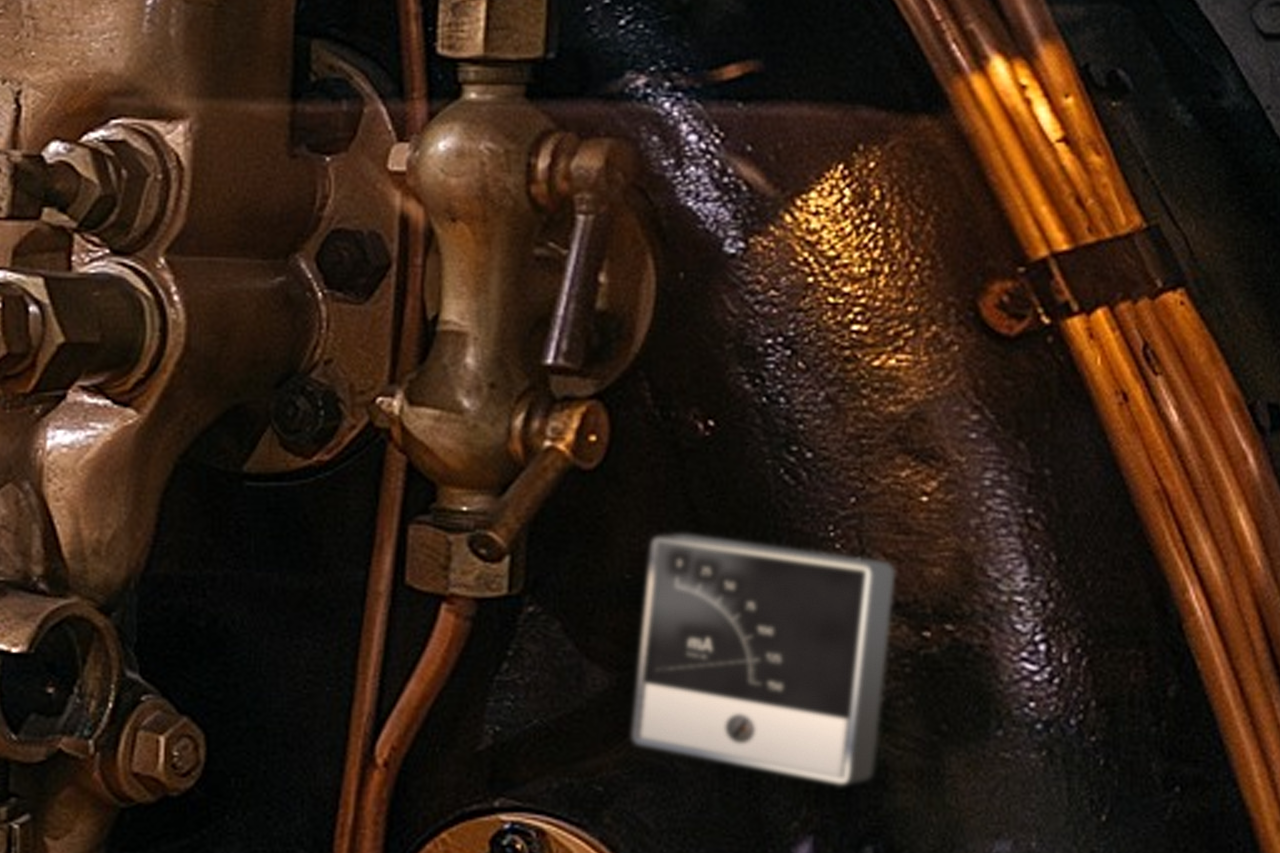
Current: 125
